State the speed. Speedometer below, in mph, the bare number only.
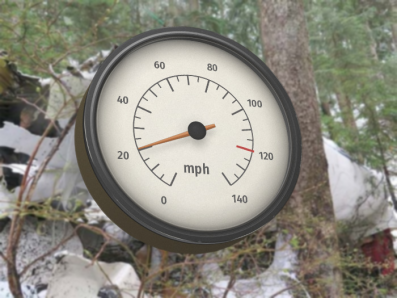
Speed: 20
